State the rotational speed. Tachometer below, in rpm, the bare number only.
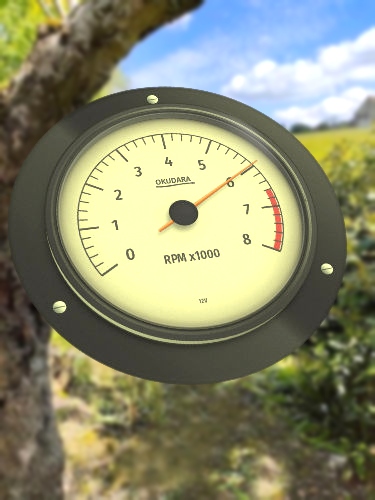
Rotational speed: 6000
